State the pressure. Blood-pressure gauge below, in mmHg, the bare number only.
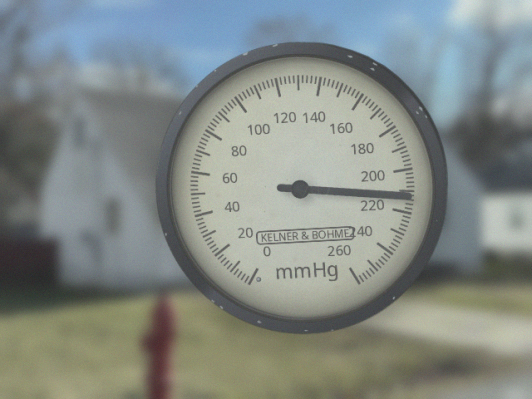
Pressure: 212
